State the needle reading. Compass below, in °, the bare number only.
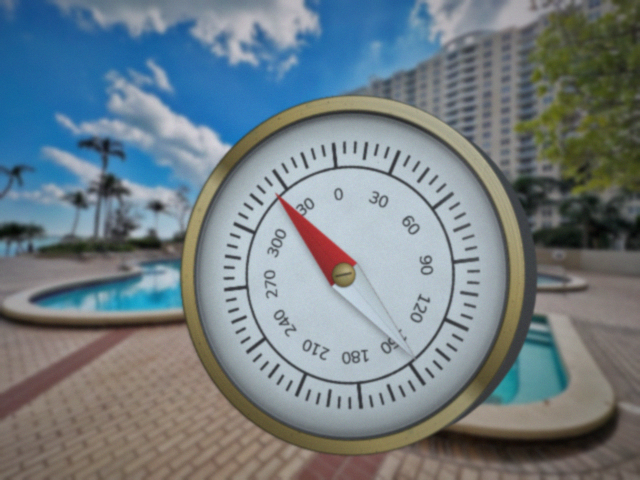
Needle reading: 325
